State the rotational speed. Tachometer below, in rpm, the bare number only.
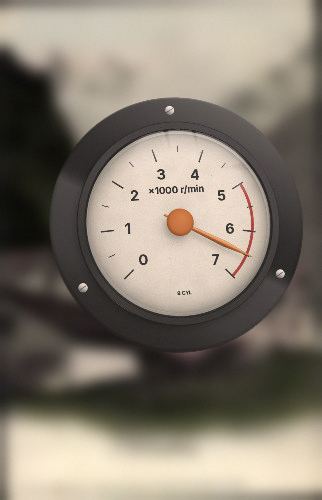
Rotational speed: 6500
